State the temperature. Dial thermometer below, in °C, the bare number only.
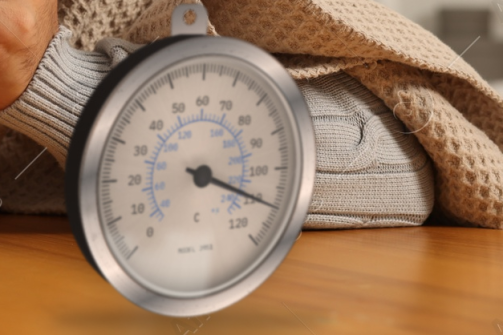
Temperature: 110
